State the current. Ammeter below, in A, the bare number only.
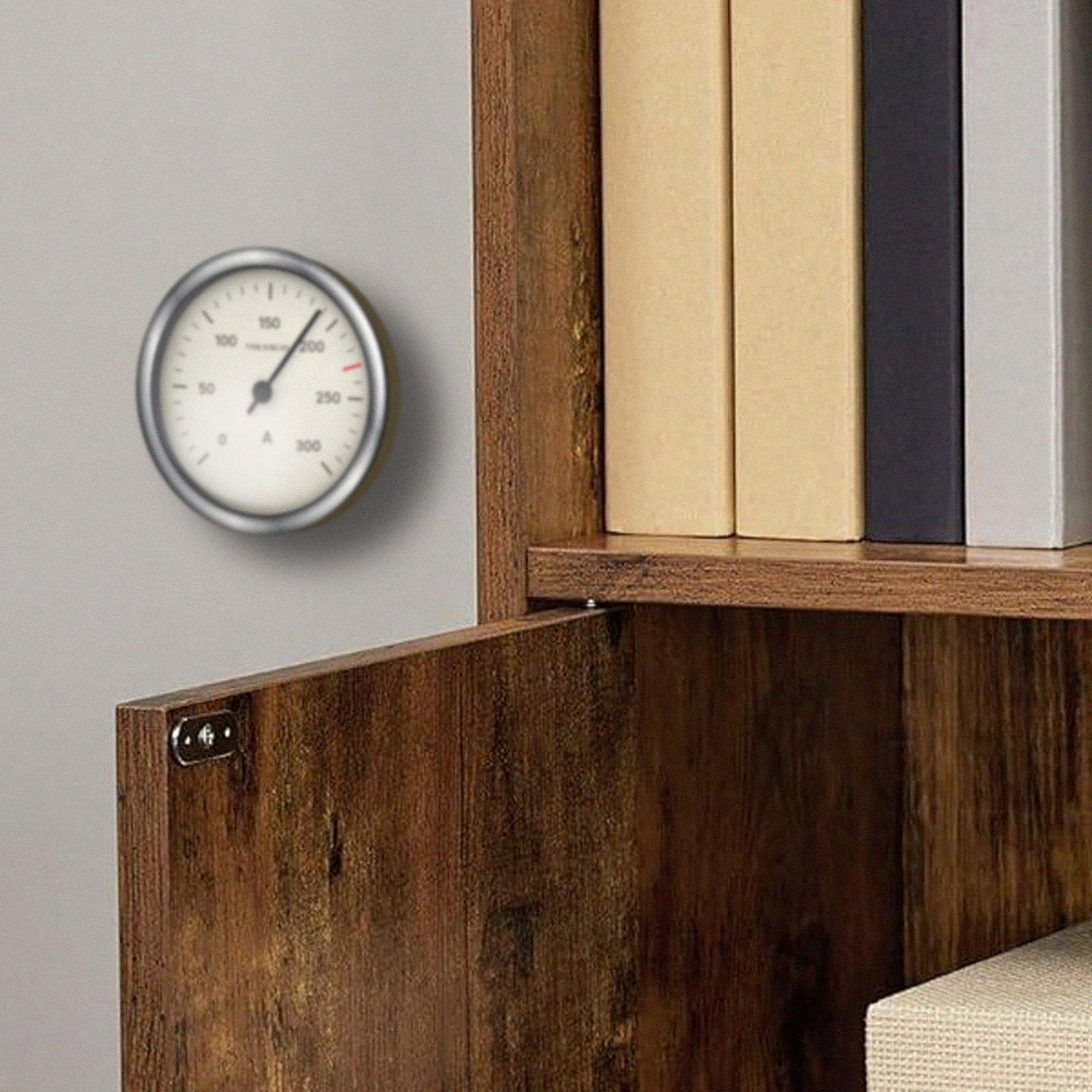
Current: 190
